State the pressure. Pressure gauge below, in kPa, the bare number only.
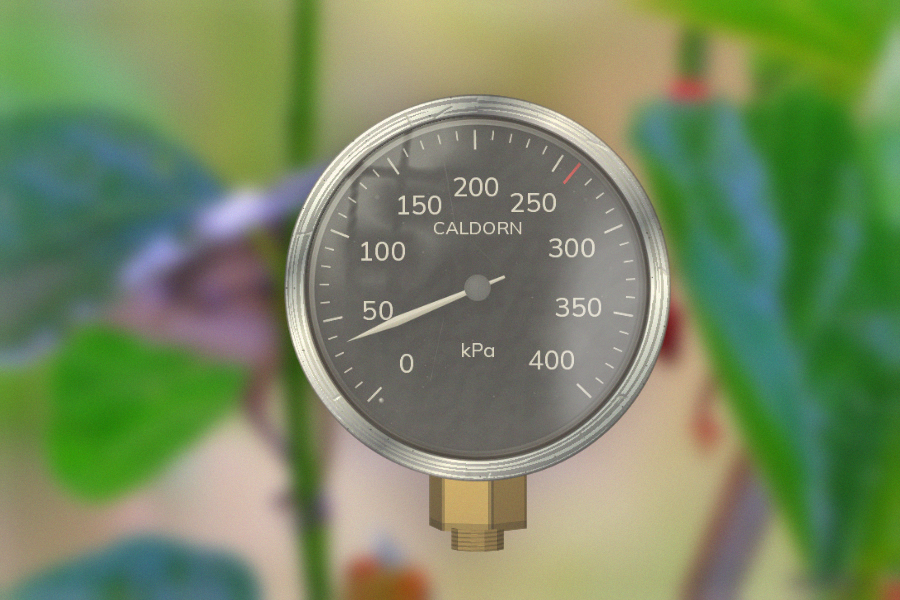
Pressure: 35
